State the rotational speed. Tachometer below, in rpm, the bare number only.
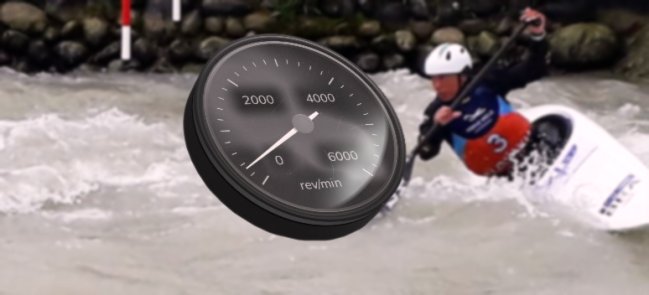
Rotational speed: 300
